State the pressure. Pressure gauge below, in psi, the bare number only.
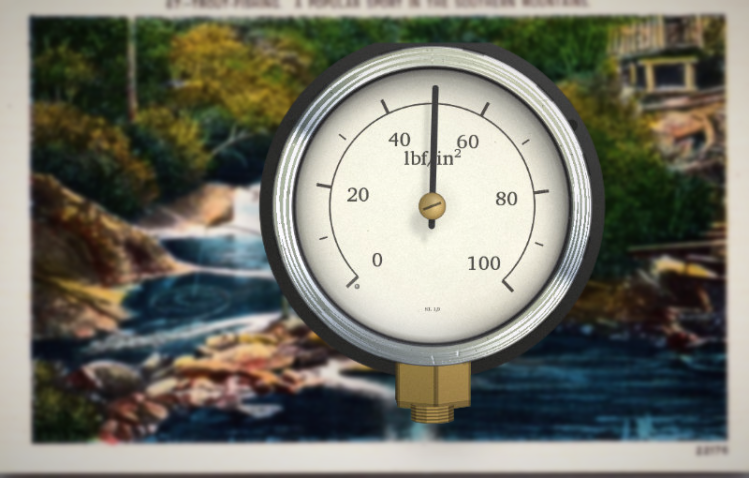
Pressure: 50
